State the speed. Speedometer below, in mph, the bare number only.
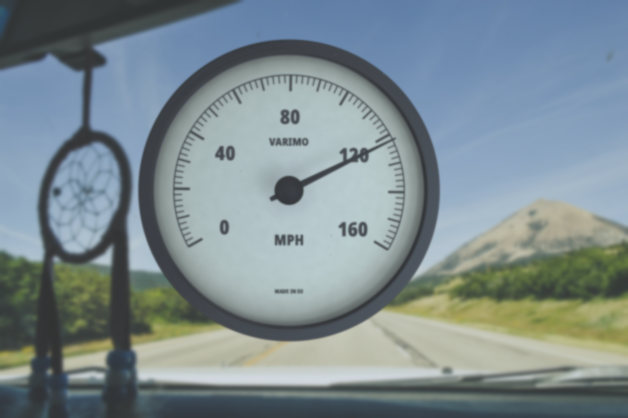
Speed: 122
